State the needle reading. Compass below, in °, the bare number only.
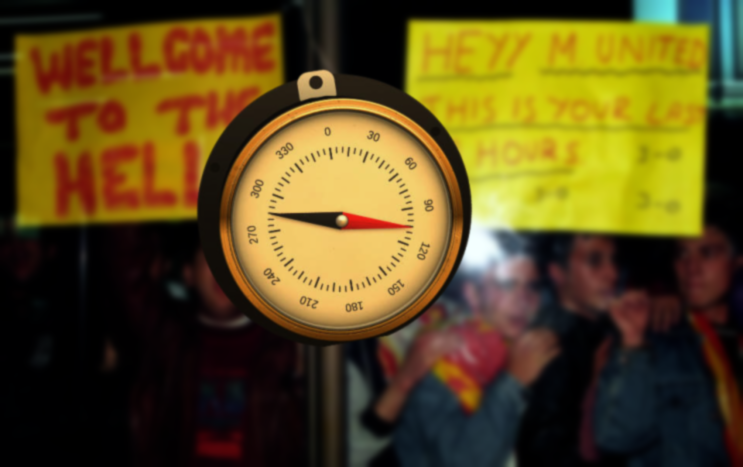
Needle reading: 105
